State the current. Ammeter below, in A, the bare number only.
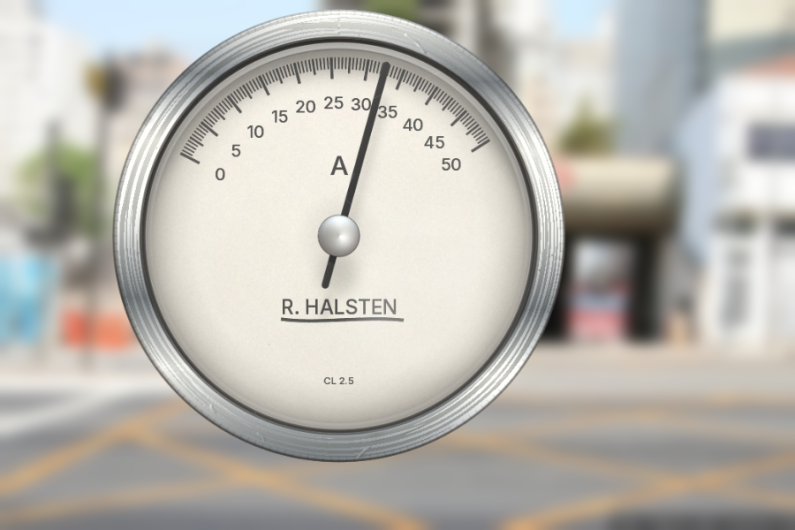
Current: 32.5
